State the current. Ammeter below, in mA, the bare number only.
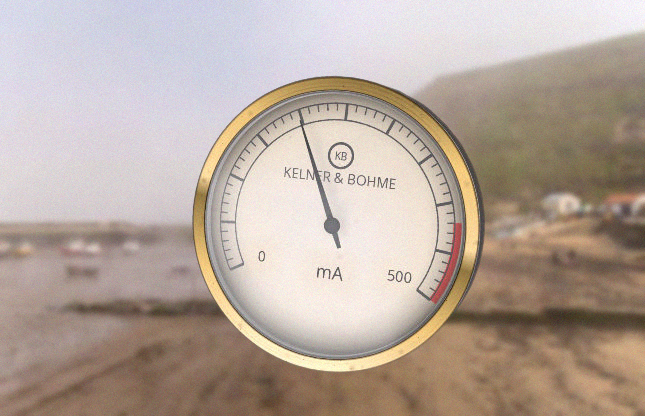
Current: 200
